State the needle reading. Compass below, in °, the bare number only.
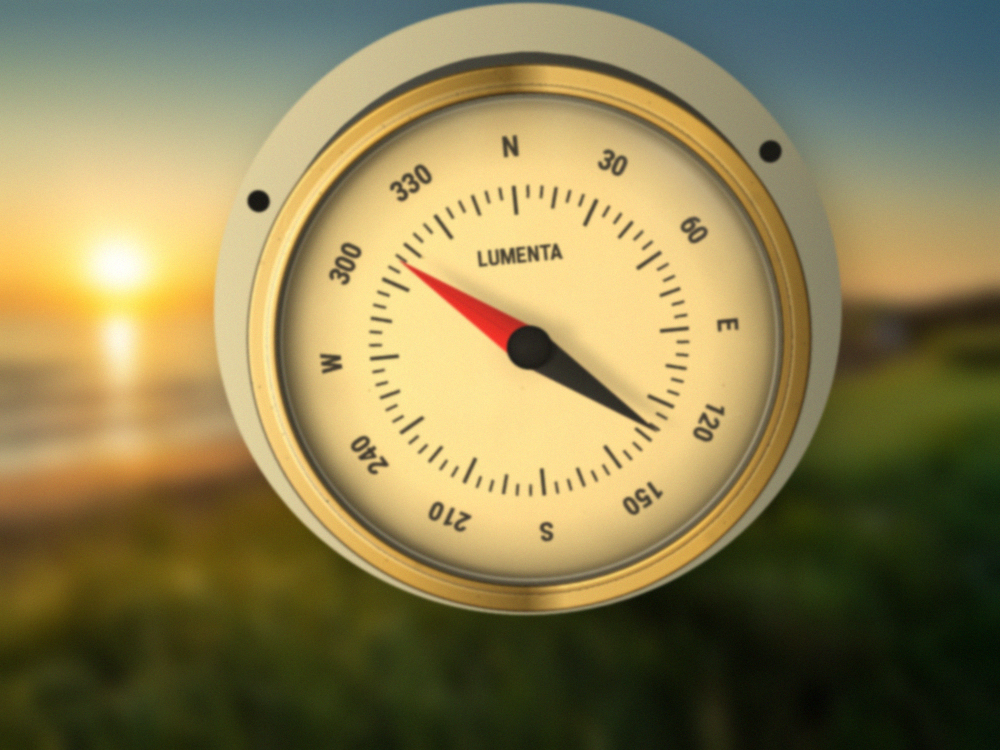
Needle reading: 310
